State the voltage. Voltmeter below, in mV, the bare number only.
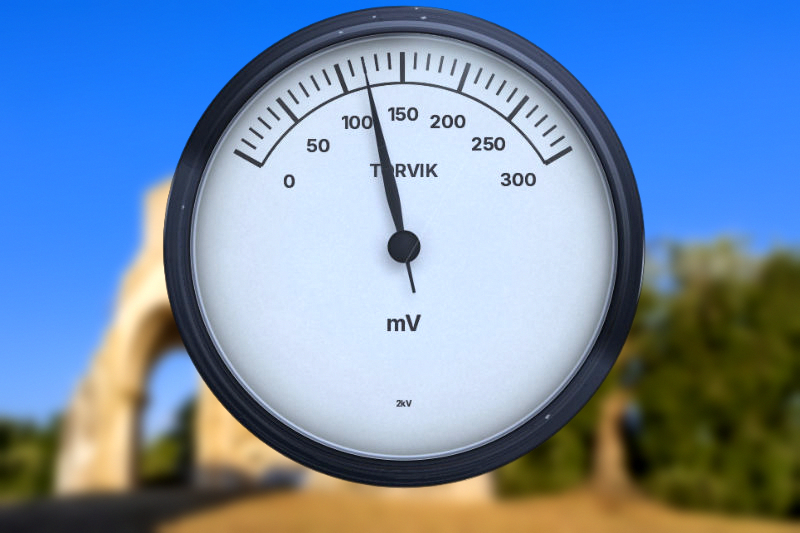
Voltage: 120
